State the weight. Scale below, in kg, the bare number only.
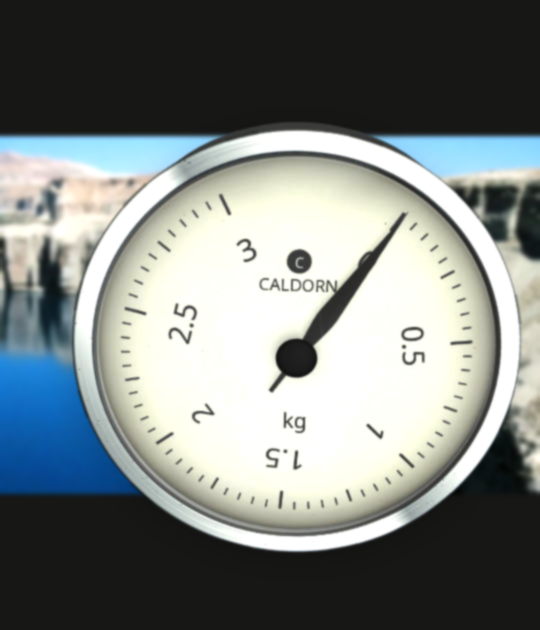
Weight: 0
